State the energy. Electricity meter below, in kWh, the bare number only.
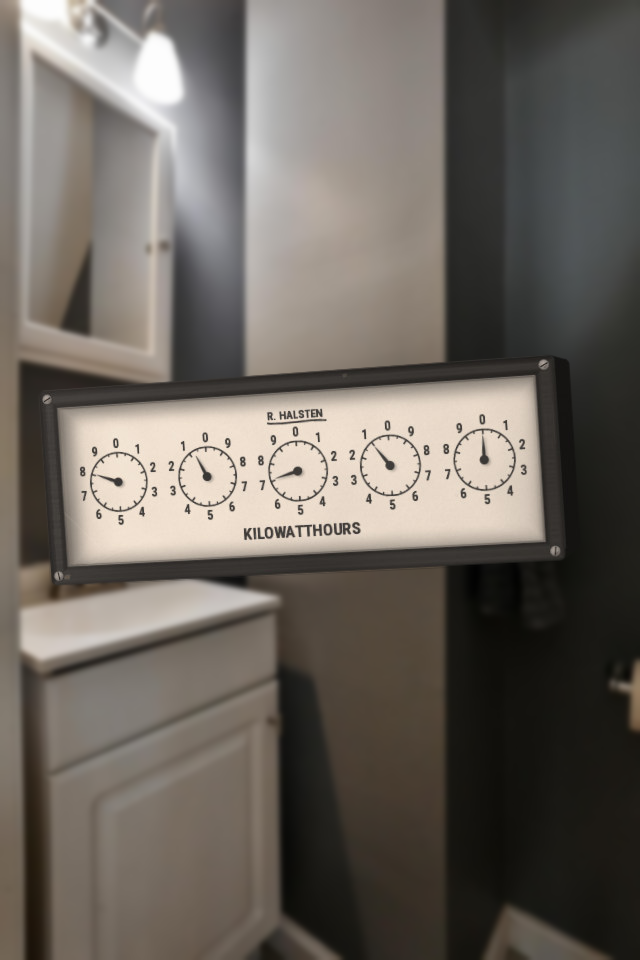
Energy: 80710
